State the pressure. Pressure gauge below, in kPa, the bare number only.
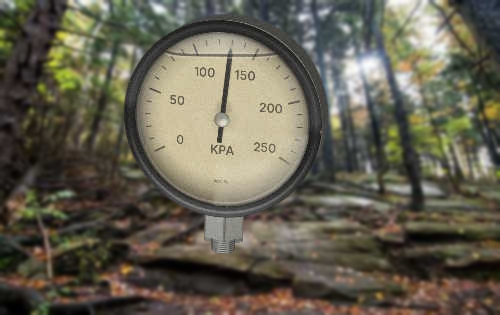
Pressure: 130
